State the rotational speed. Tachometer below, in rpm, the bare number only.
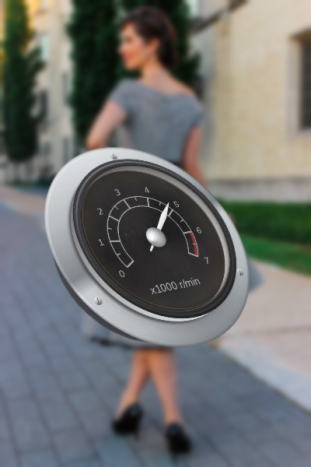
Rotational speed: 4750
